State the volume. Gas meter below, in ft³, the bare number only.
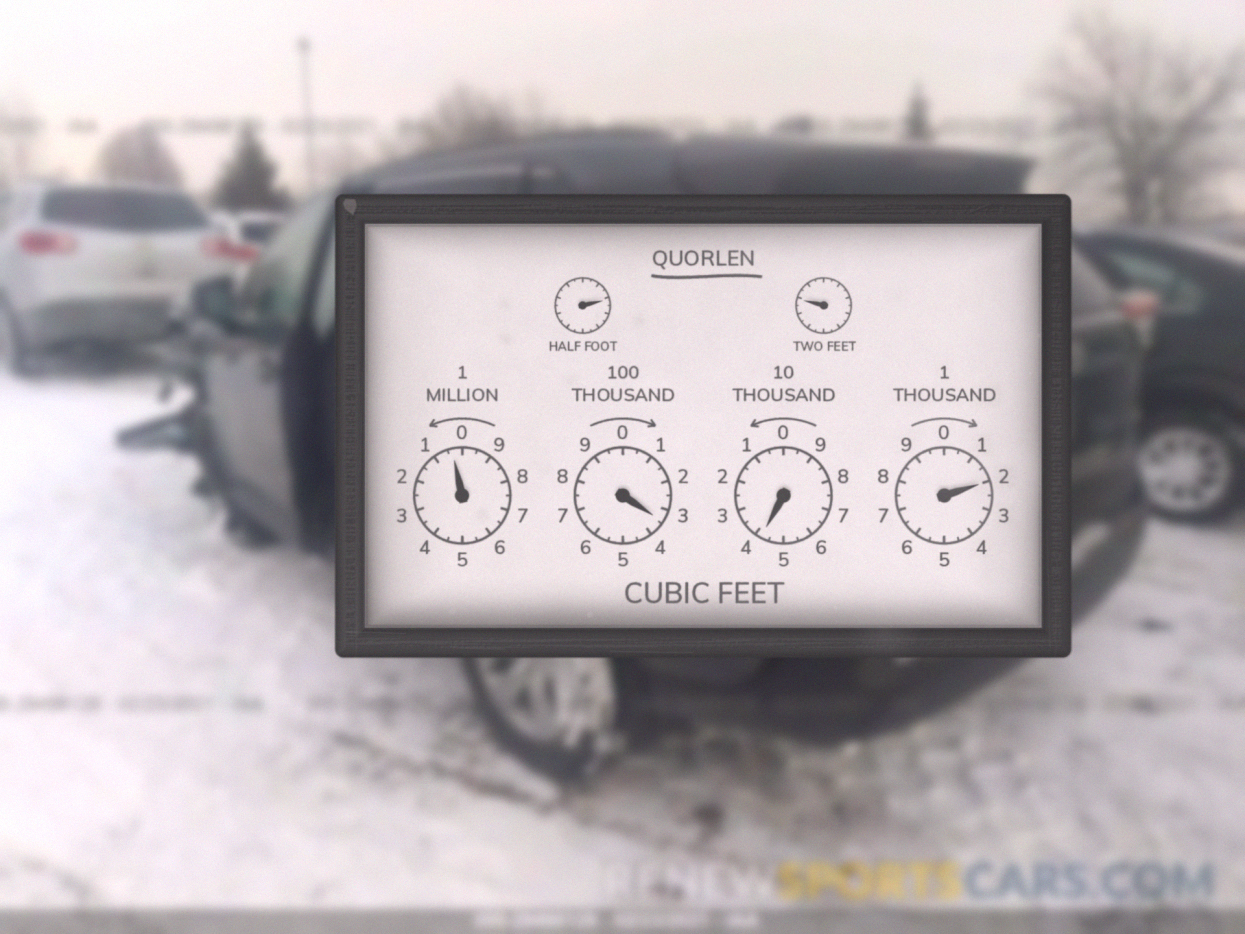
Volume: 34200
